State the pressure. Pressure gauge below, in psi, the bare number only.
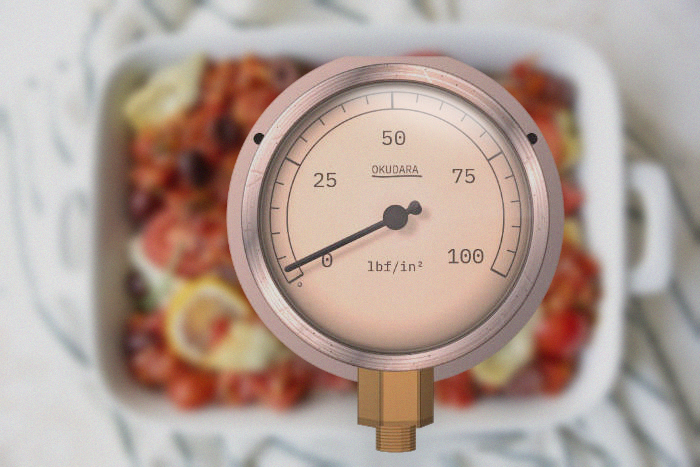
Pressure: 2.5
